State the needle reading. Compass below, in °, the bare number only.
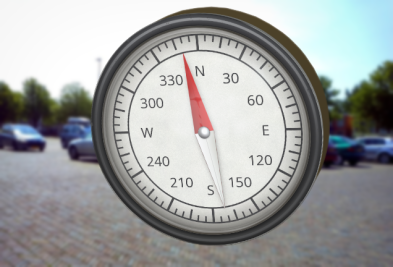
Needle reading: 350
